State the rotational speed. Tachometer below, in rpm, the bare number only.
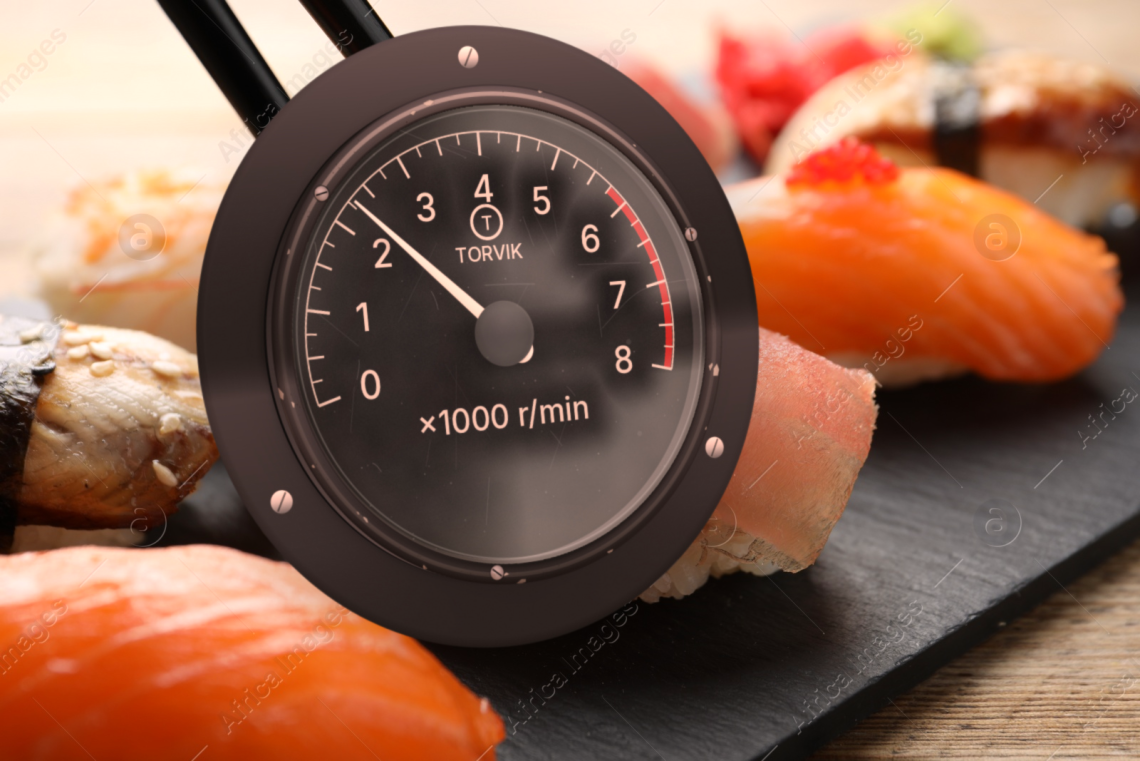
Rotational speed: 2250
